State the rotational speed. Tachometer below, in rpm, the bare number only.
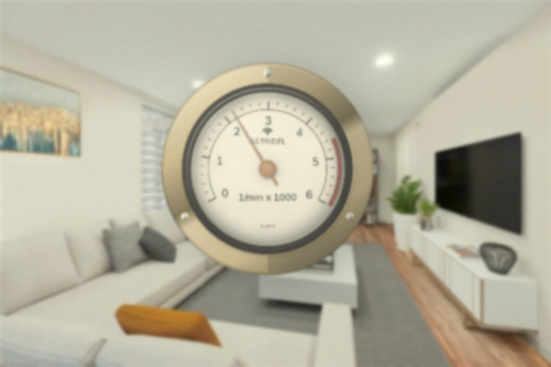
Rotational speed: 2200
